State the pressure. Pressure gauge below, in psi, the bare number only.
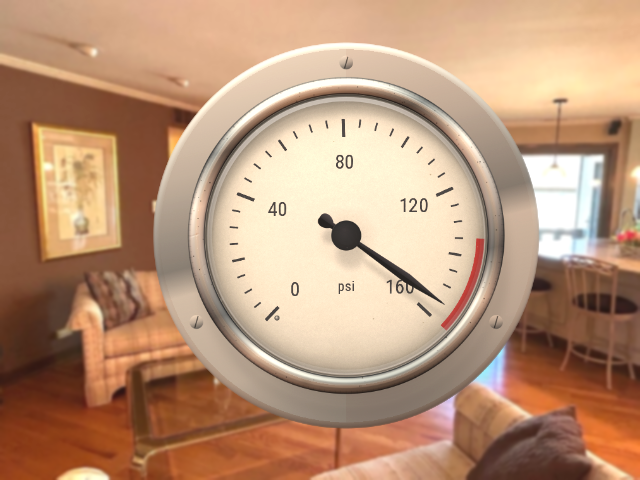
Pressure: 155
